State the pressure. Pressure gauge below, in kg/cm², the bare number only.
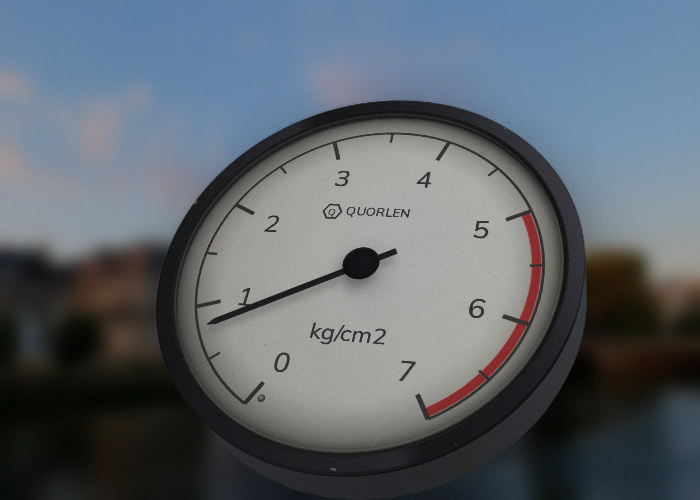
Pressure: 0.75
